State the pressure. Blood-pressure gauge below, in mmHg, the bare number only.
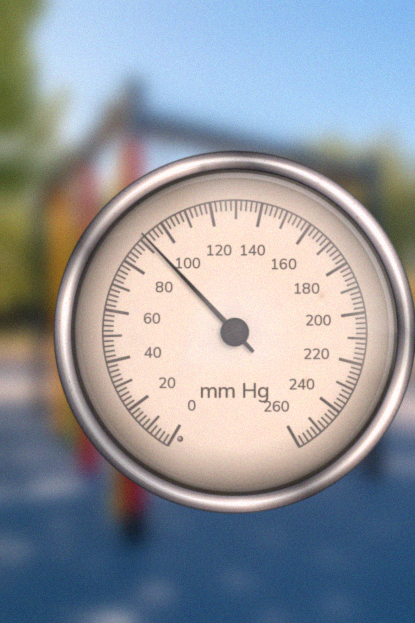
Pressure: 92
